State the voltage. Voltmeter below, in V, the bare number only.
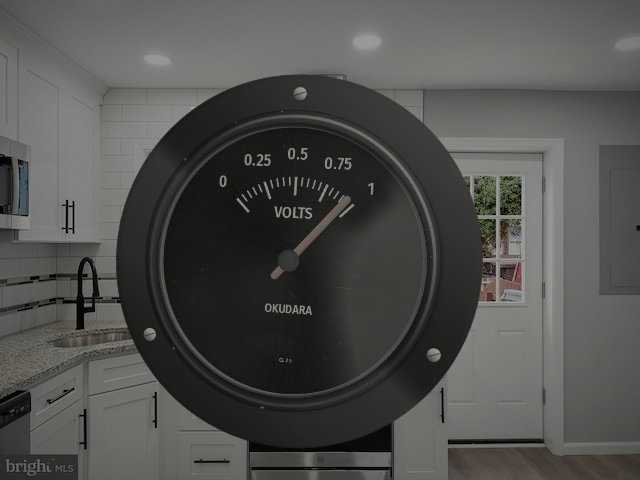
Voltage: 0.95
